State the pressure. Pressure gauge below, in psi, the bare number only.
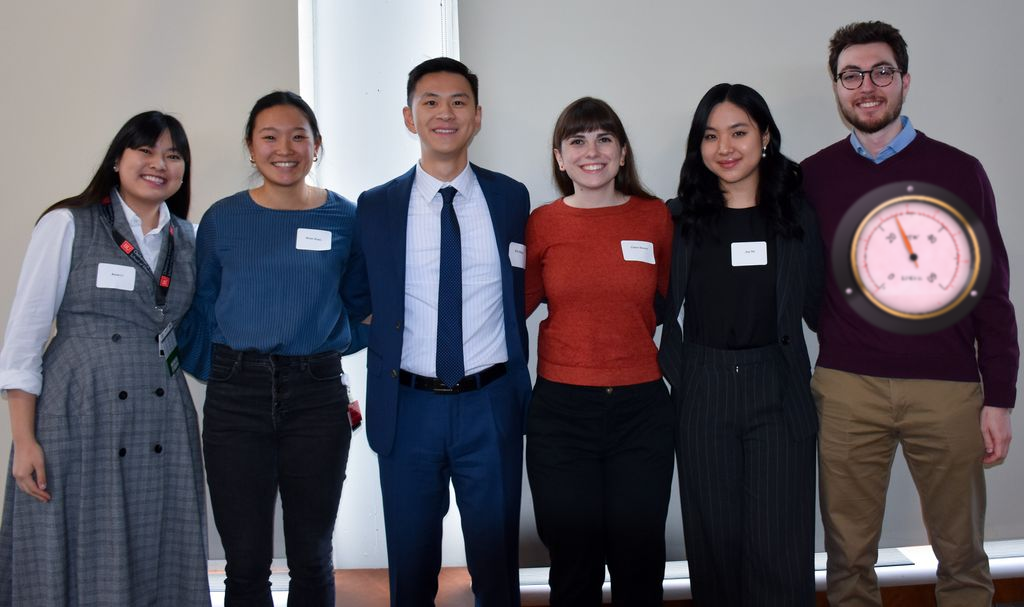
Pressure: 25
